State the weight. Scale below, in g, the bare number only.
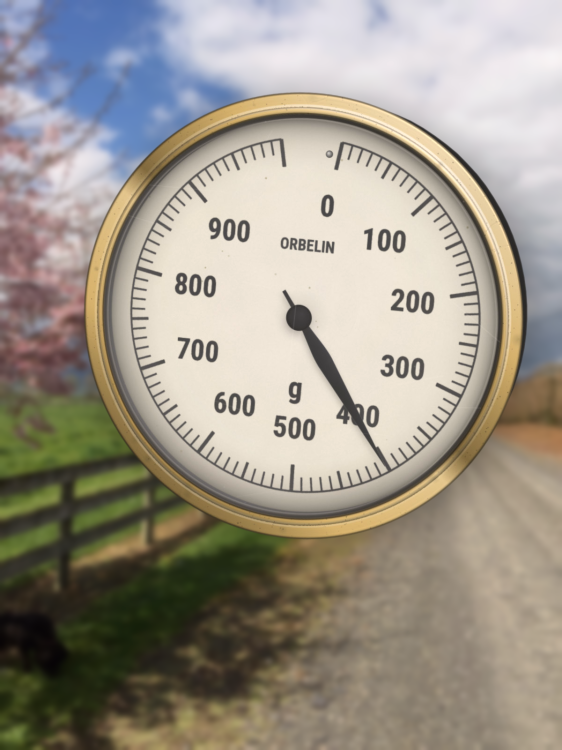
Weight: 400
